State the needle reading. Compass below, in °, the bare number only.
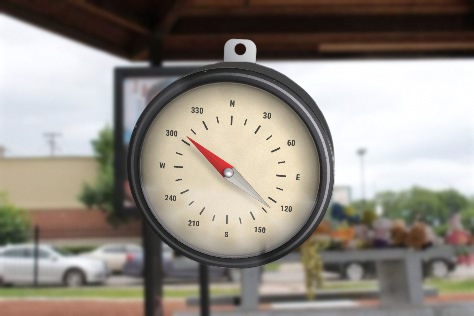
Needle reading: 307.5
